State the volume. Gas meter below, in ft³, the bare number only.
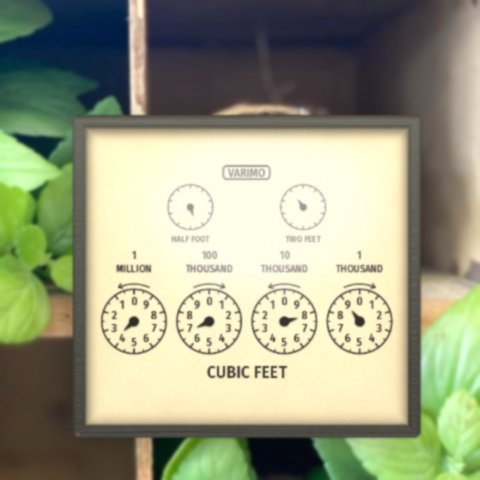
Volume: 367900
